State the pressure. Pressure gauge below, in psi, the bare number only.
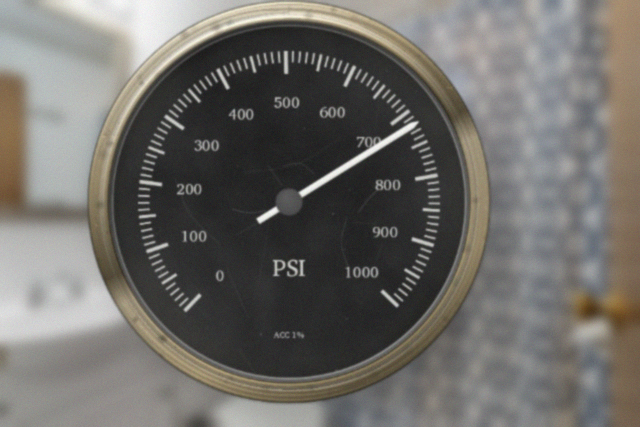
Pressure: 720
